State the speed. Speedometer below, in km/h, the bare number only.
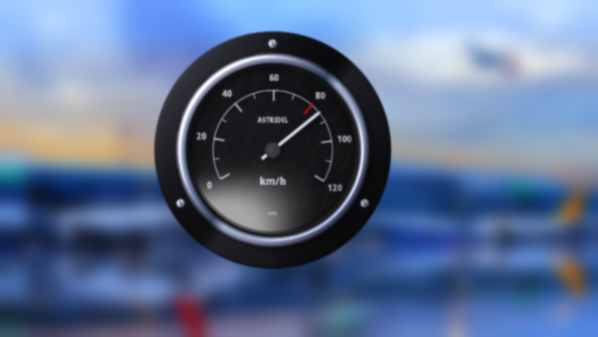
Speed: 85
